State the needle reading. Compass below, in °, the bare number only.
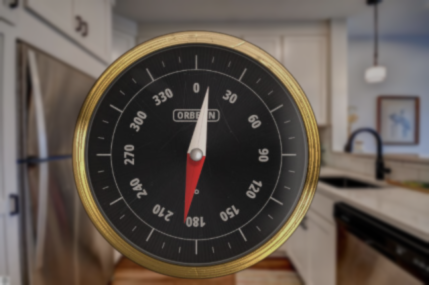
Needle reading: 190
